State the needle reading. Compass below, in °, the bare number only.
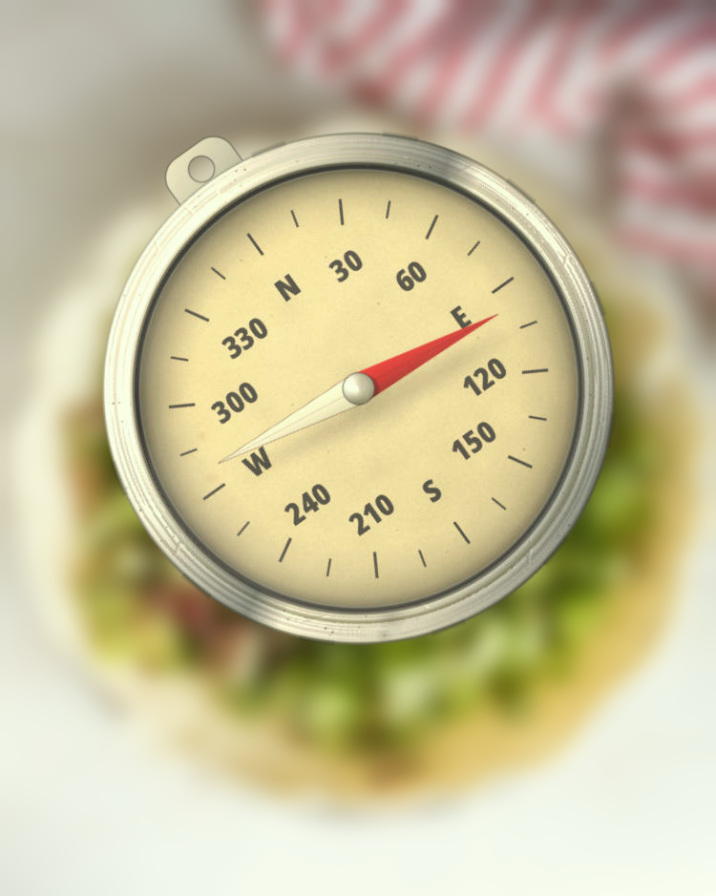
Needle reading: 97.5
